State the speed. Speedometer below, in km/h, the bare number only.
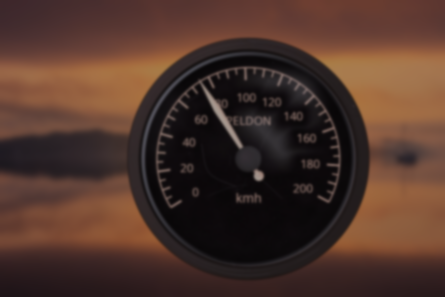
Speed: 75
